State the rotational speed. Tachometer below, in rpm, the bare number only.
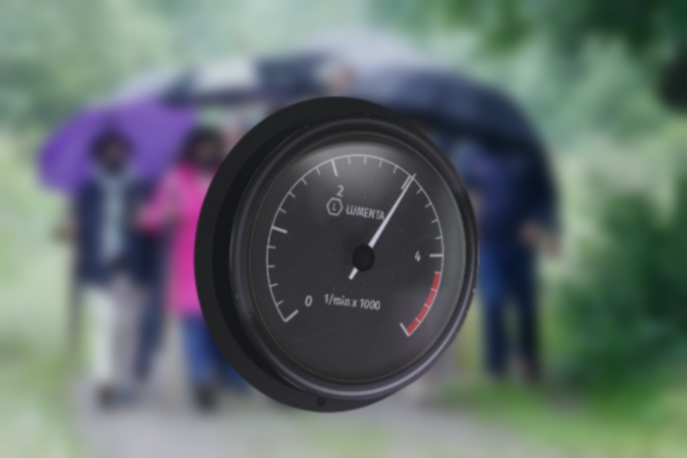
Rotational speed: 3000
